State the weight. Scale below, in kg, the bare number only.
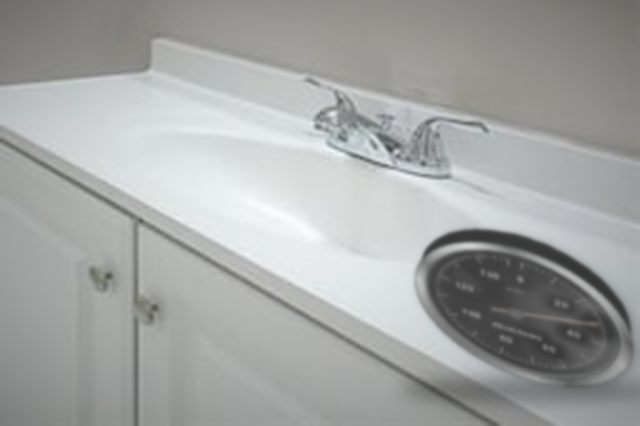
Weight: 30
